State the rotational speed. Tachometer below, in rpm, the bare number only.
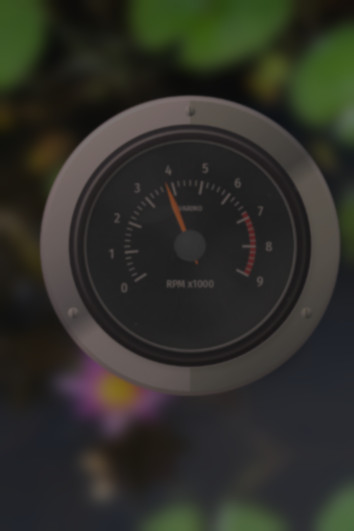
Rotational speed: 3800
